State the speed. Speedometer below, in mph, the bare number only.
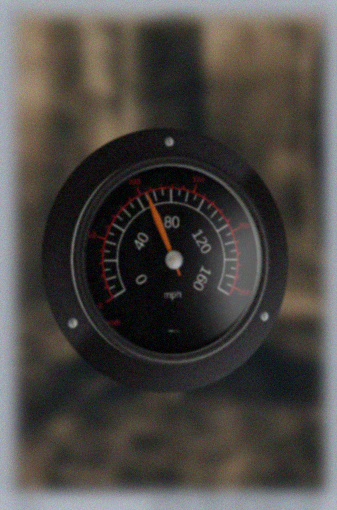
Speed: 65
